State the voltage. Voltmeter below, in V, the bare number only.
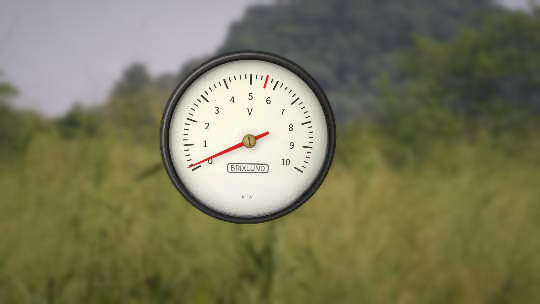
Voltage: 0.2
